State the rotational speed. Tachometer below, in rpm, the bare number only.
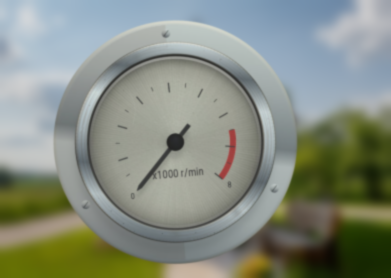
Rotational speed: 0
